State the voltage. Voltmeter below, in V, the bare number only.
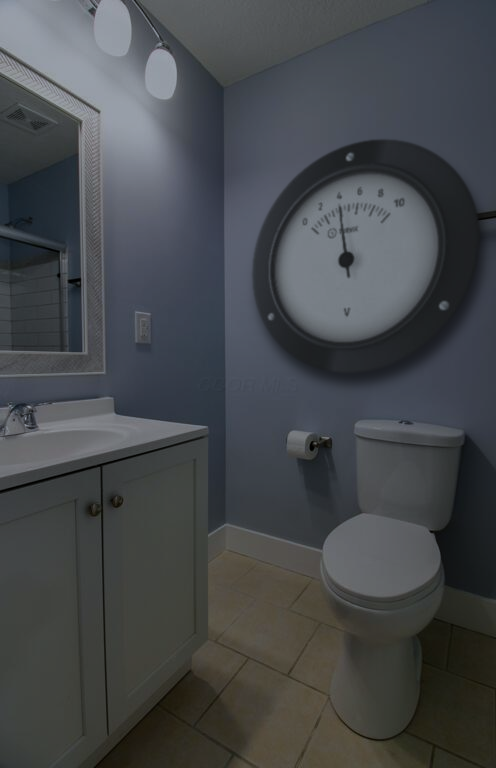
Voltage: 4
